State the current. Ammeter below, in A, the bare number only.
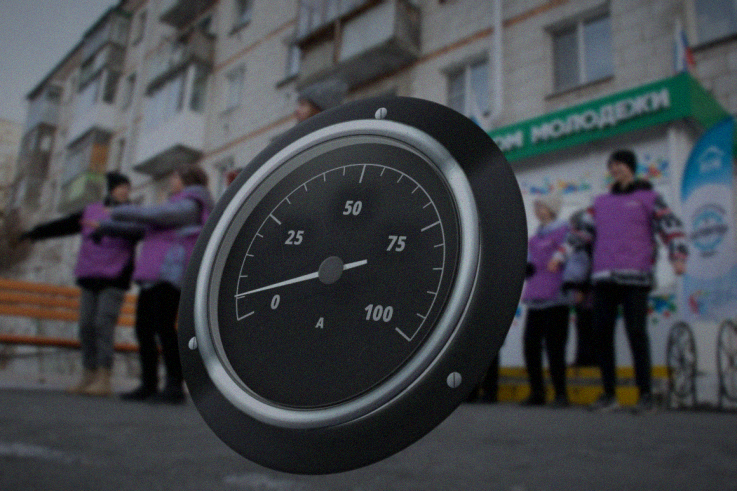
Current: 5
